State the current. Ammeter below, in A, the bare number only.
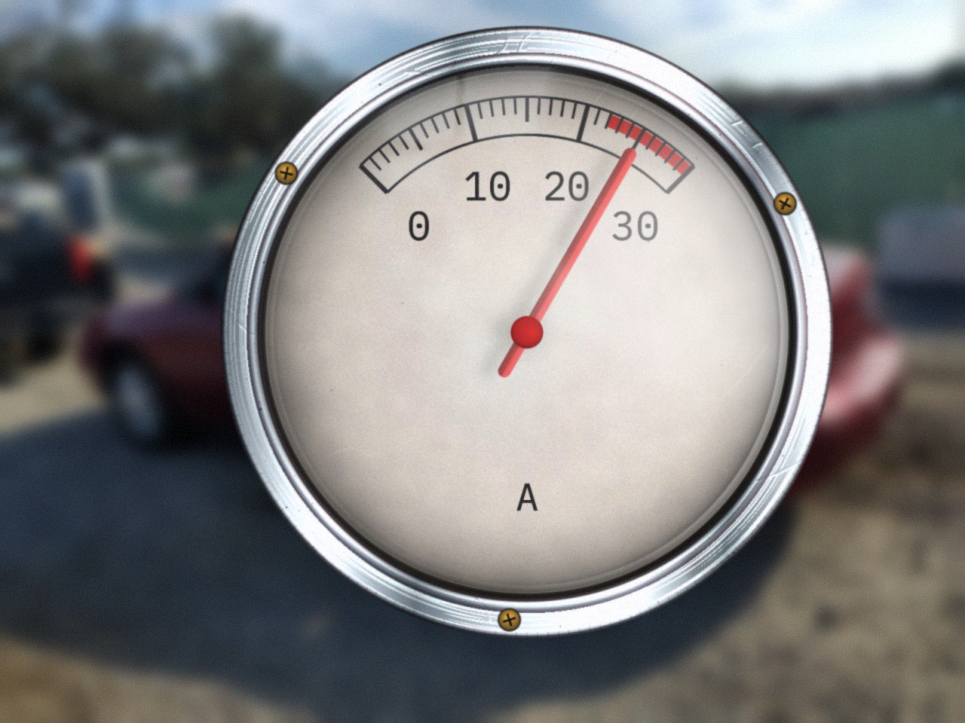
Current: 25
